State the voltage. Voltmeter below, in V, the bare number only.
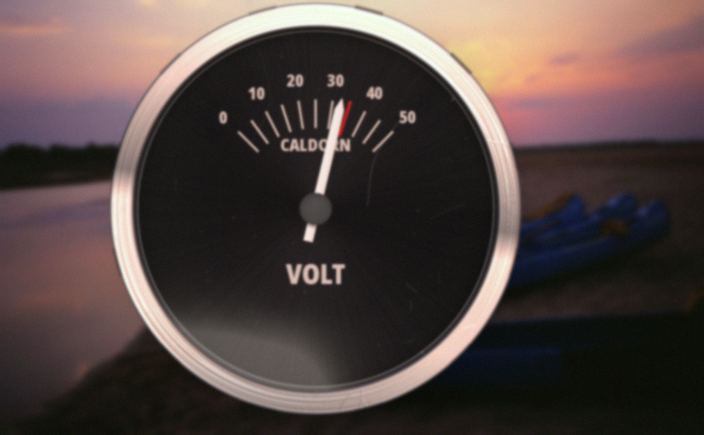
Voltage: 32.5
